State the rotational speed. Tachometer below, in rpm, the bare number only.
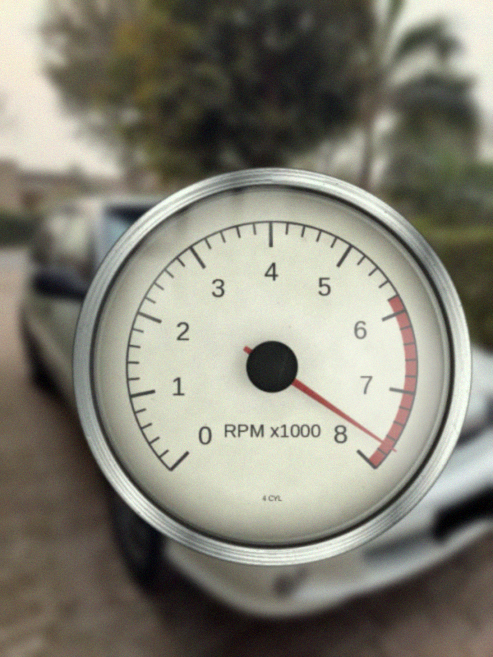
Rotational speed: 7700
